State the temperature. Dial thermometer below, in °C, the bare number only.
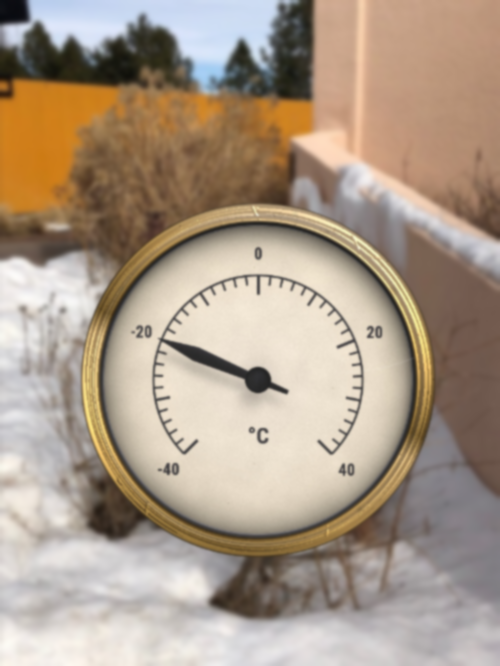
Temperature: -20
